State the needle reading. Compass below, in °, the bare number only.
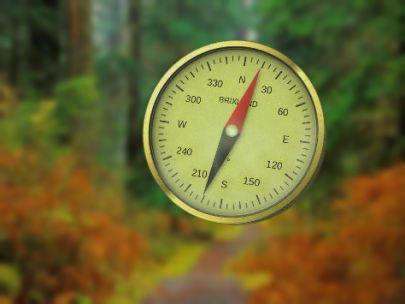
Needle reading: 15
